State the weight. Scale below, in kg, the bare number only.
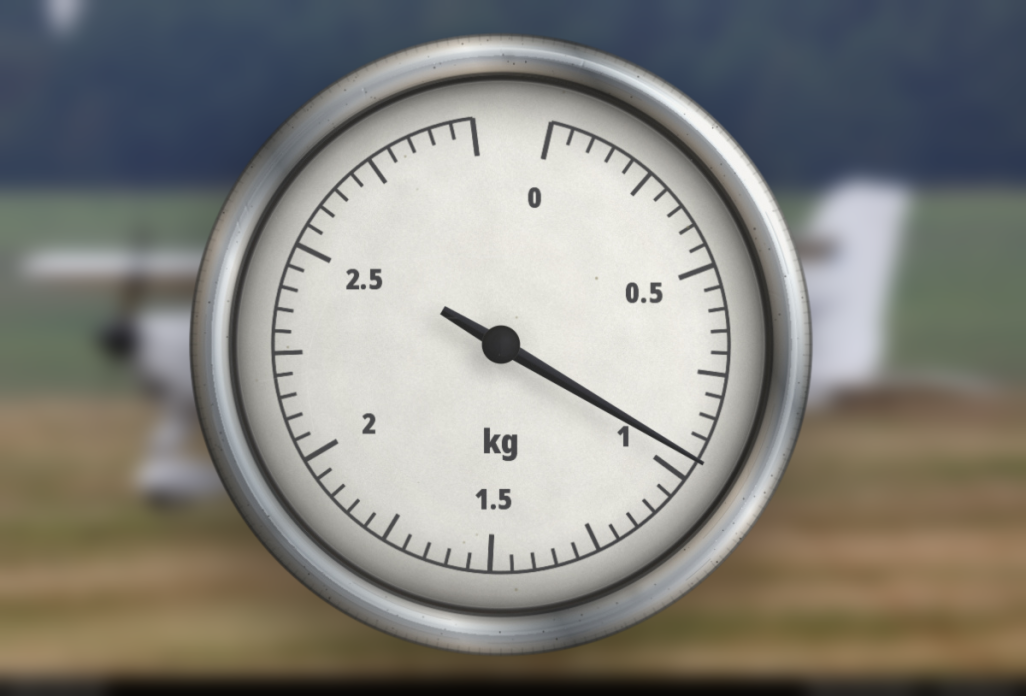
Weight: 0.95
